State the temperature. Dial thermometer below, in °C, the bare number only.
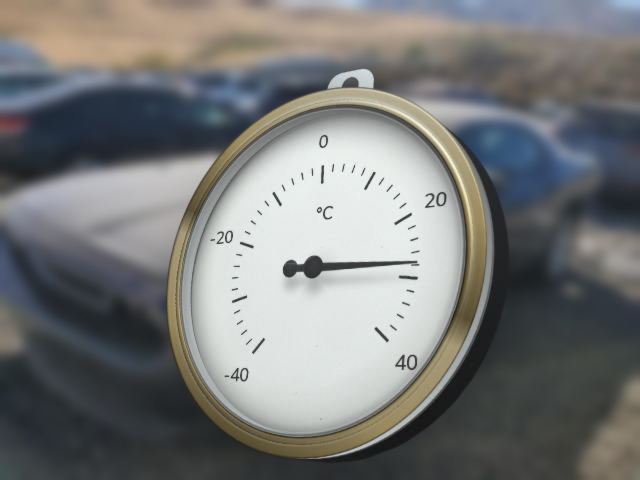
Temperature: 28
